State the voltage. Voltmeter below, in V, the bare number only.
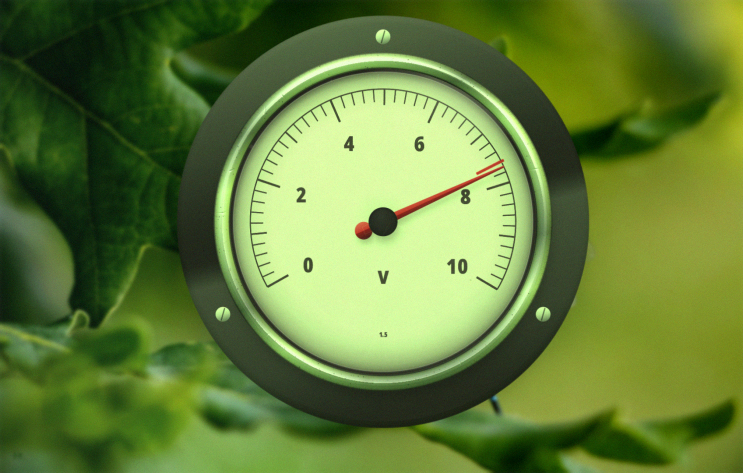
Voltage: 7.7
